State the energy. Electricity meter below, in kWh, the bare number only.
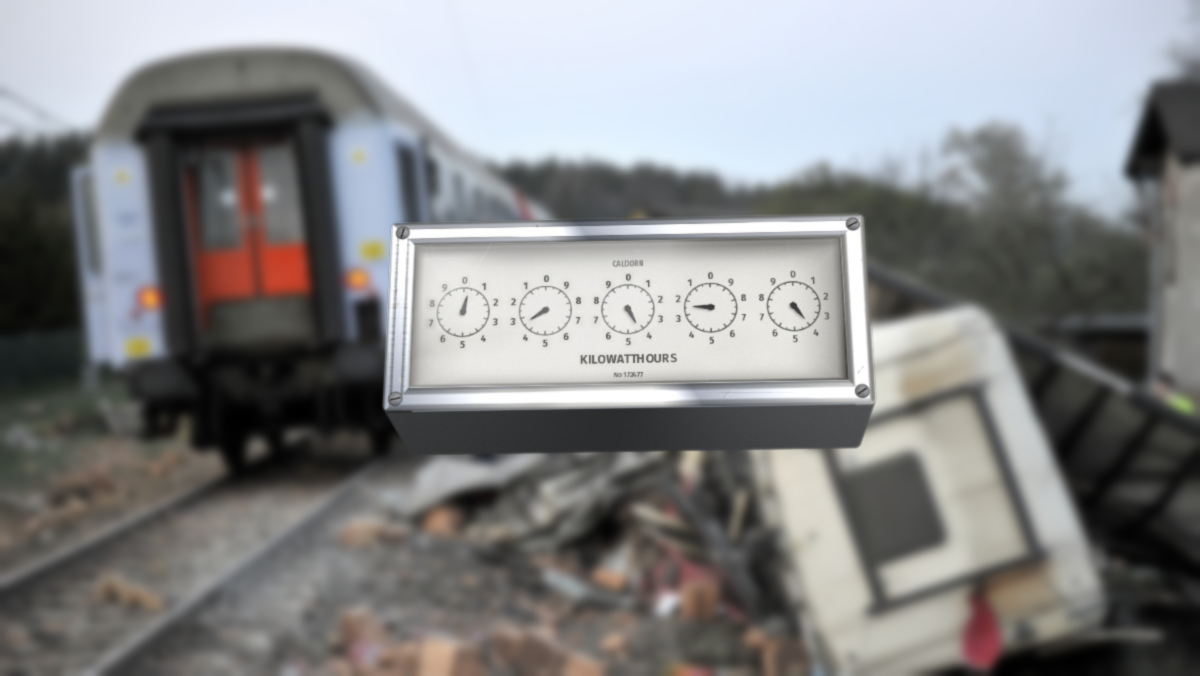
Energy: 3424
